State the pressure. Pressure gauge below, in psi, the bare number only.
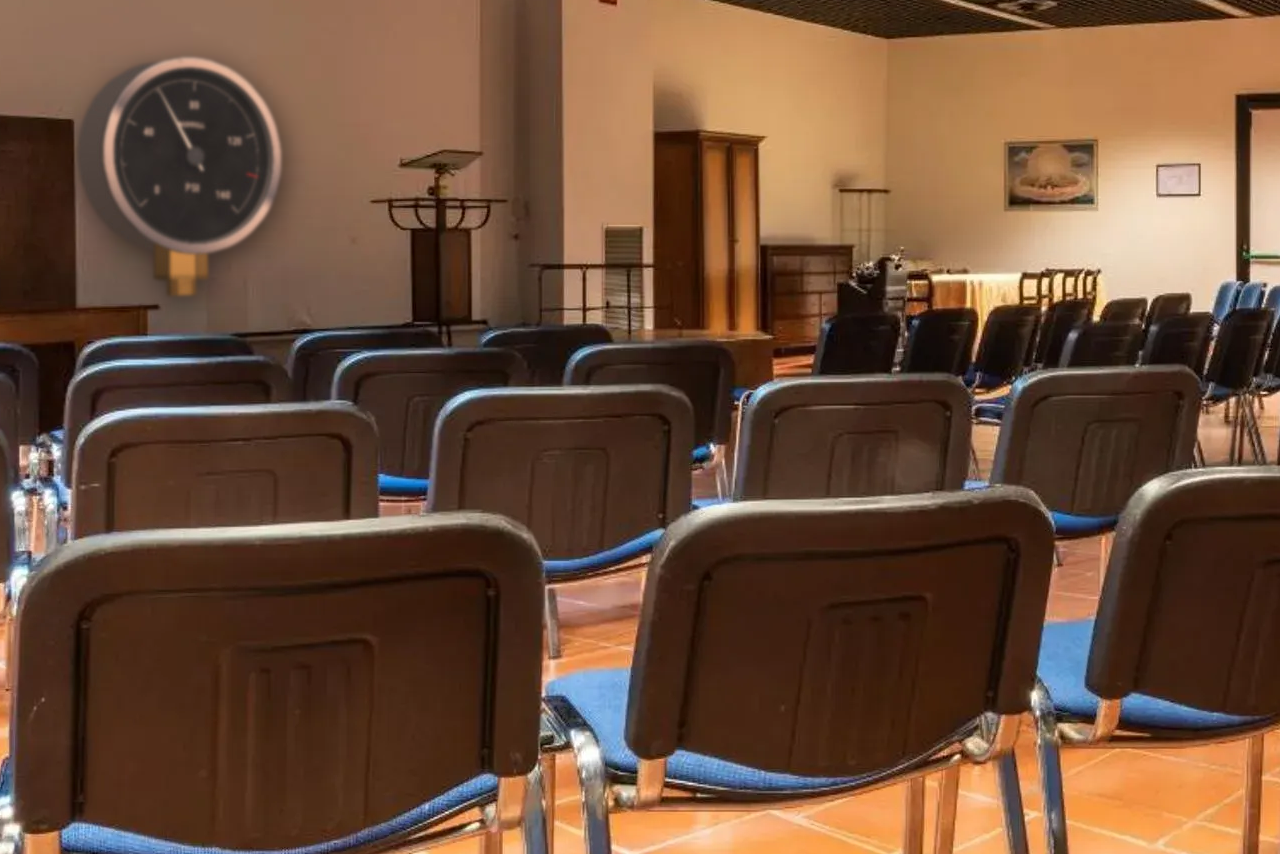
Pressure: 60
